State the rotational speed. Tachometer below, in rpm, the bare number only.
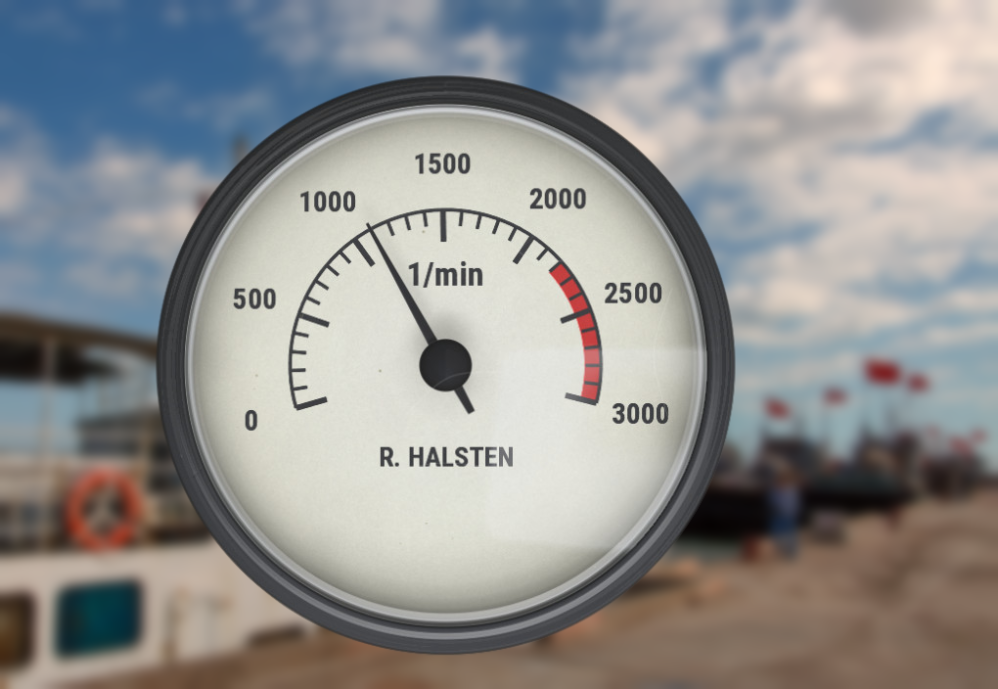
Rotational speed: 1100
